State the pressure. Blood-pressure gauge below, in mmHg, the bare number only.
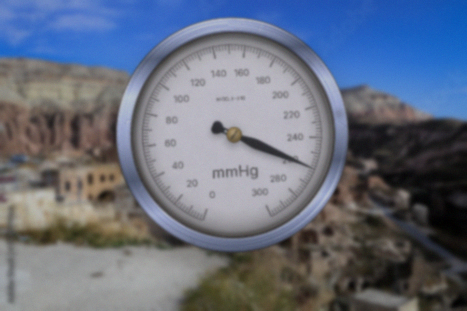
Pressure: 260
